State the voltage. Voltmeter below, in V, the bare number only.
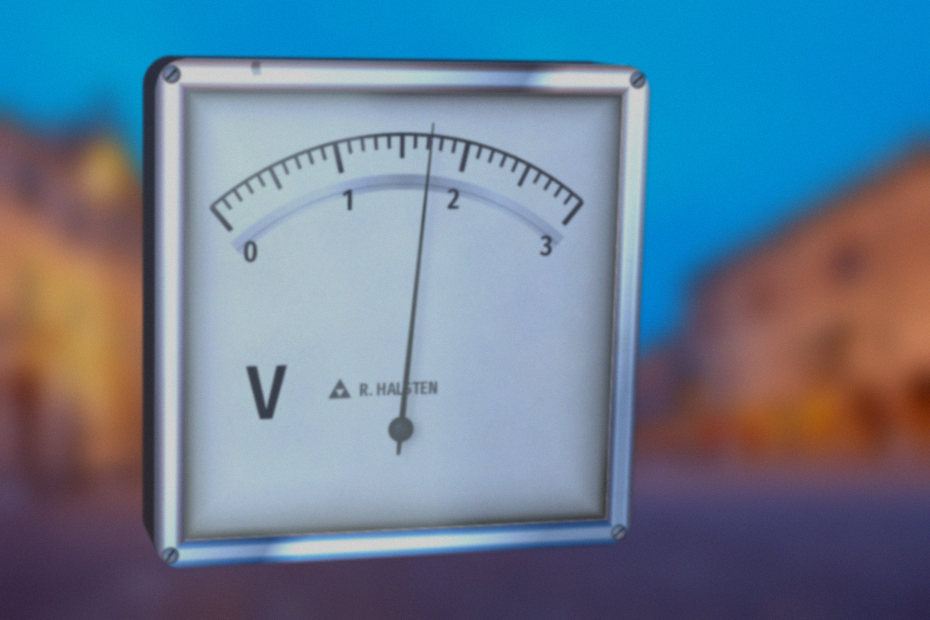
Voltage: 1.7
